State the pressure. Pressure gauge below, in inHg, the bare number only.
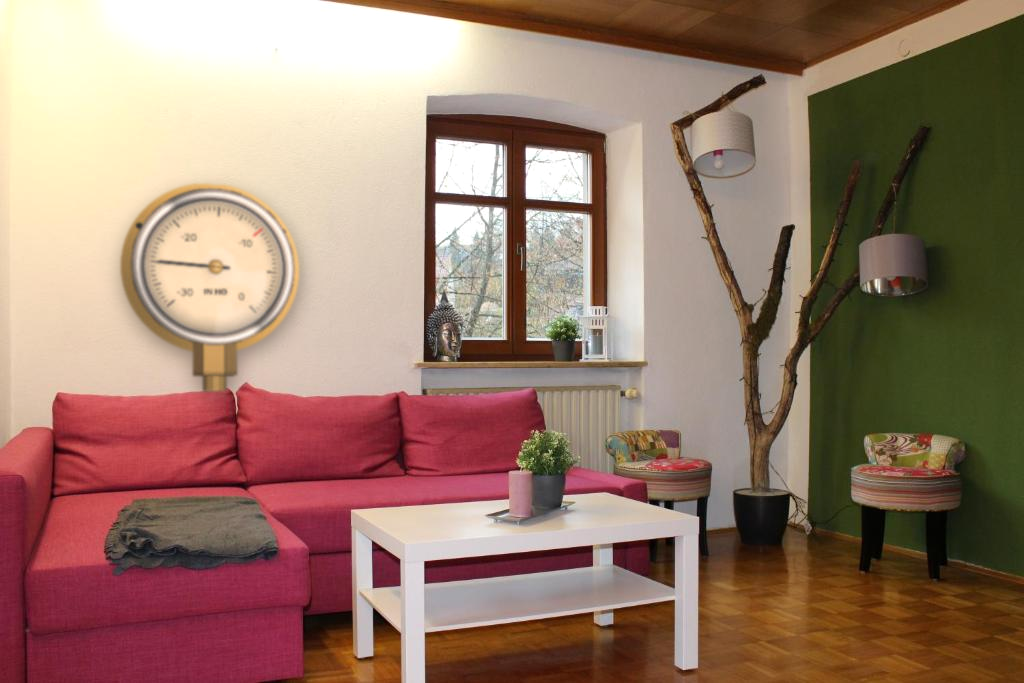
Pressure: -25
